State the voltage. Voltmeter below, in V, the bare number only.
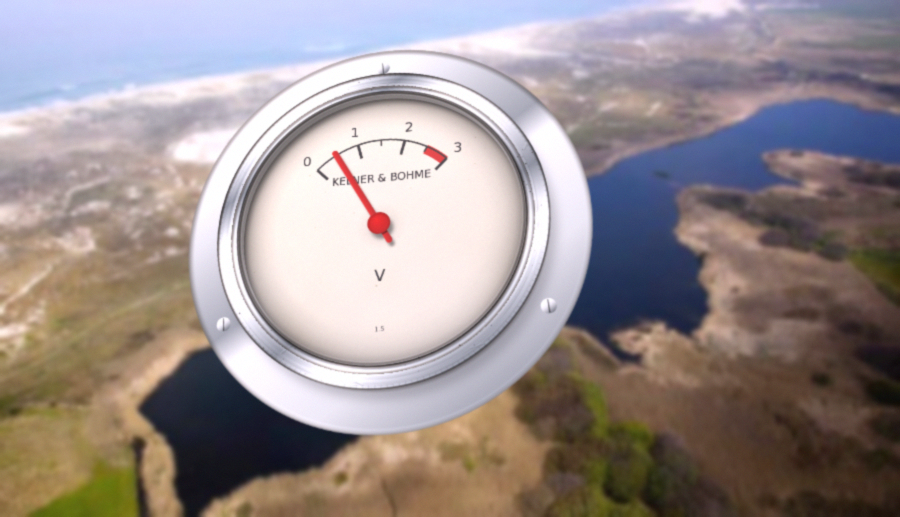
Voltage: 0.5
